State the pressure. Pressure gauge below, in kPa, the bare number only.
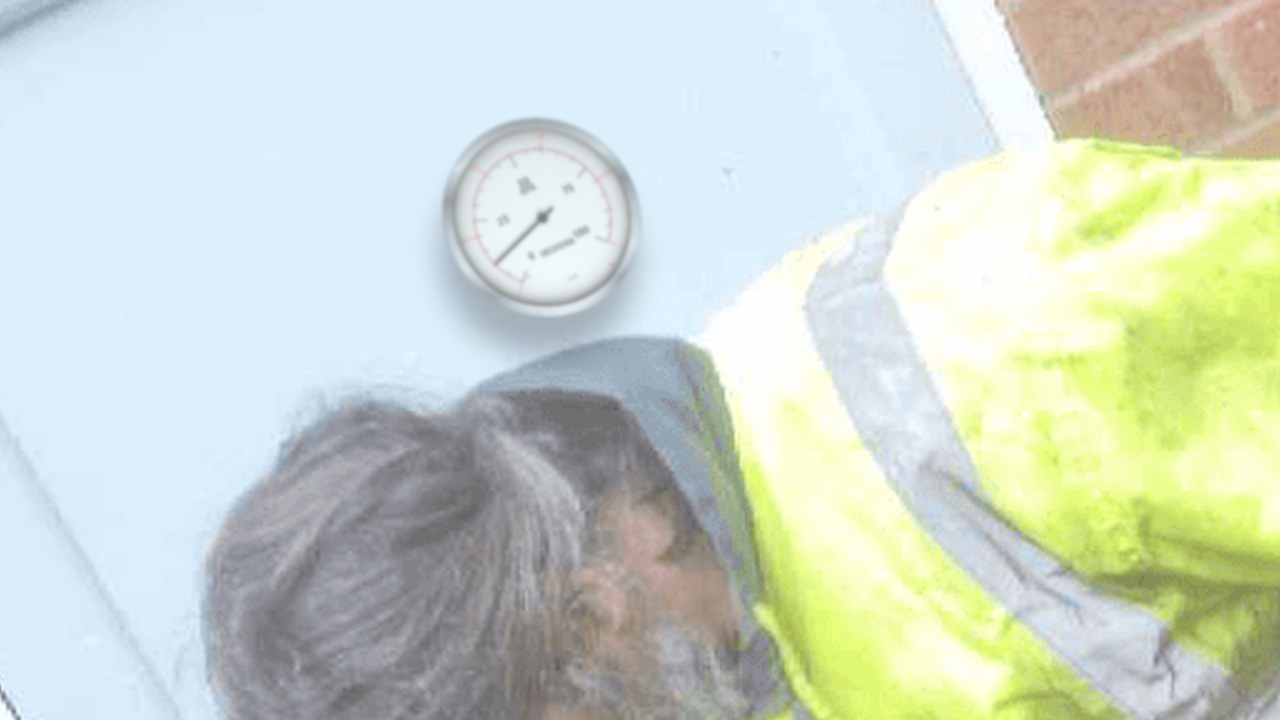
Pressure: 10
